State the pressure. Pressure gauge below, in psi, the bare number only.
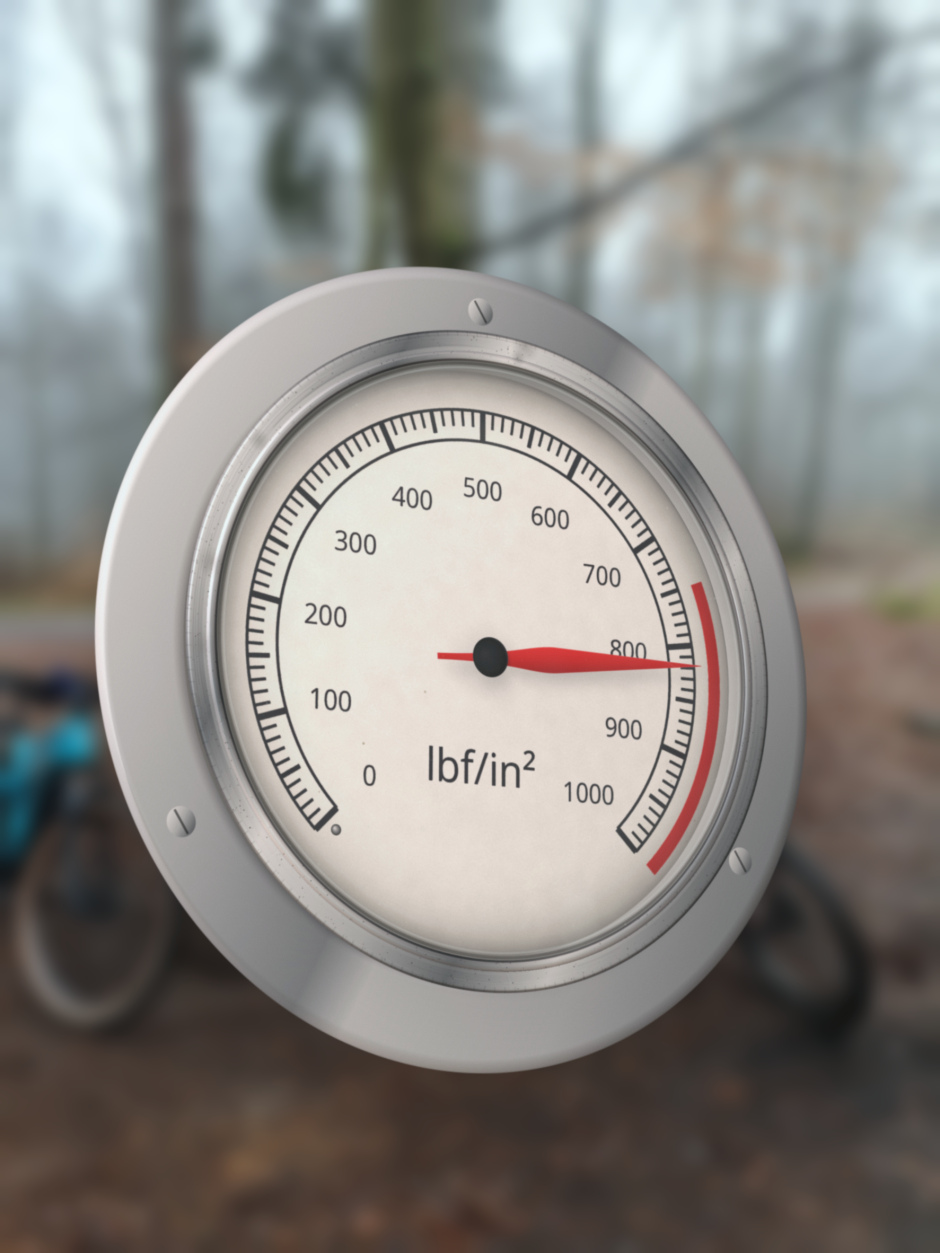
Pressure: 820
